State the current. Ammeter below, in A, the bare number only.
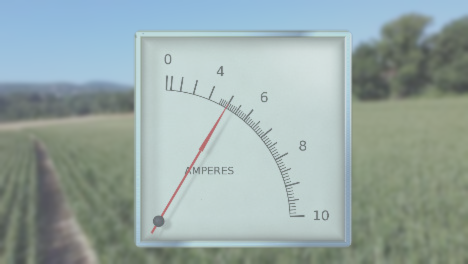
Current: 5
